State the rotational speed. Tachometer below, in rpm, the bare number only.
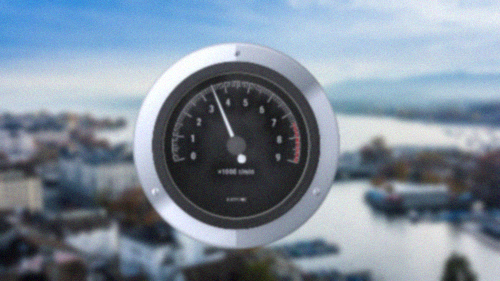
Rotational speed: 3500
